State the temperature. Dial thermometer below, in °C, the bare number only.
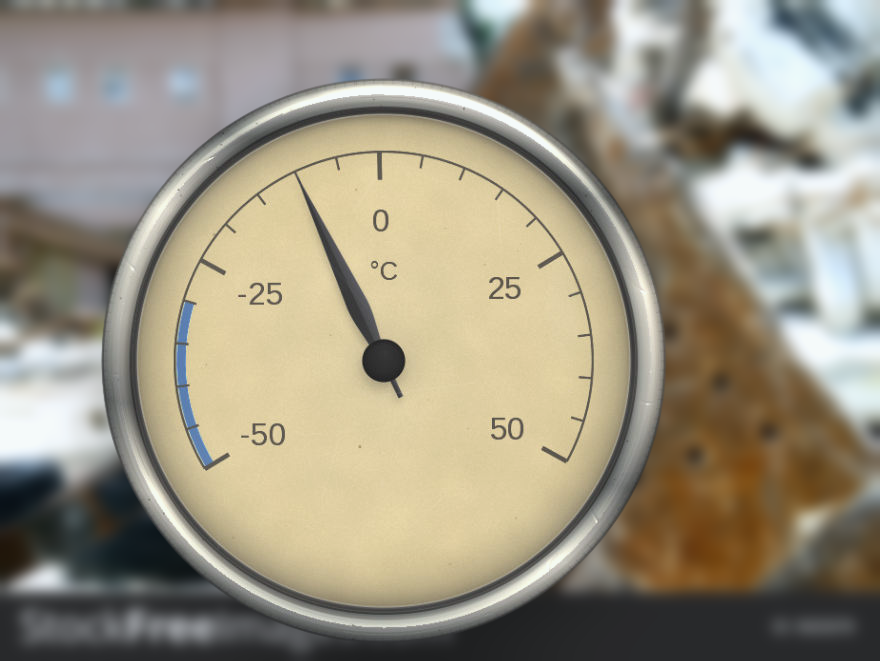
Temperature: -10
